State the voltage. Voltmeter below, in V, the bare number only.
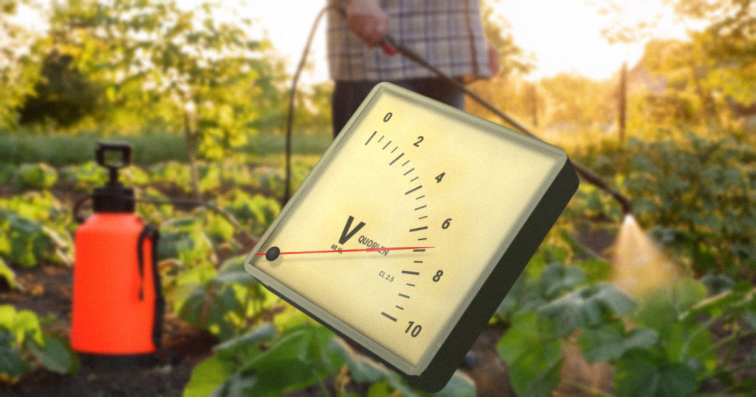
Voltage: 7
